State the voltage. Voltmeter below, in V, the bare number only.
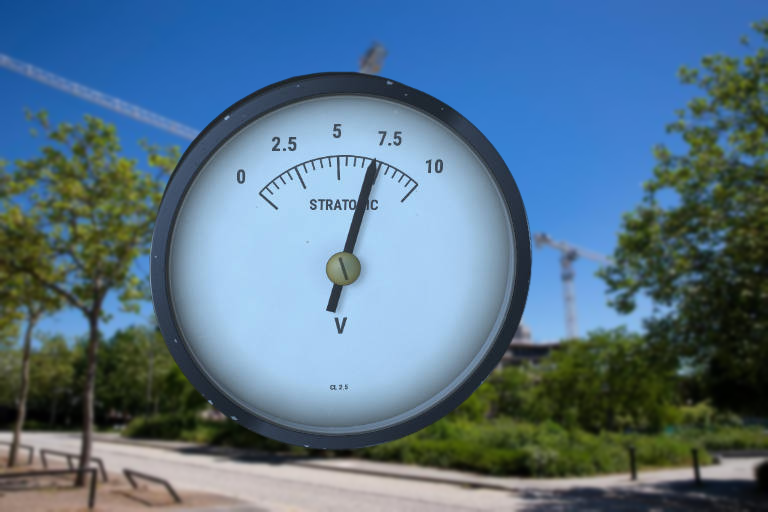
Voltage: 7
